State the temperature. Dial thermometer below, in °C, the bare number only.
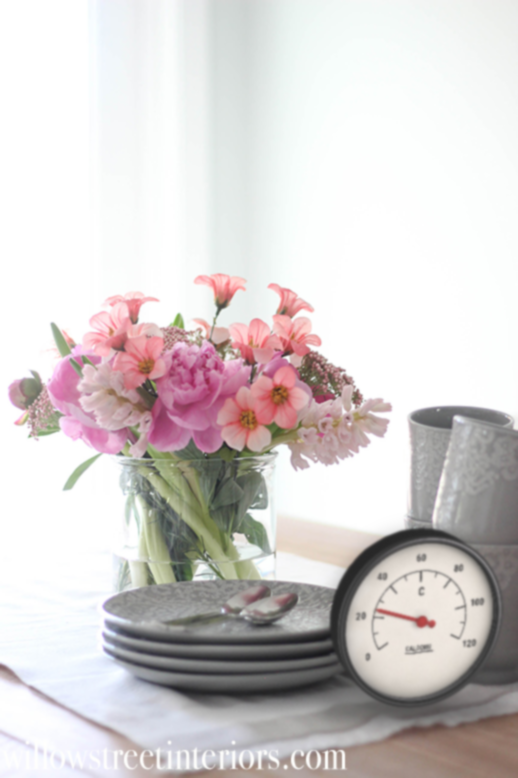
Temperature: 25
